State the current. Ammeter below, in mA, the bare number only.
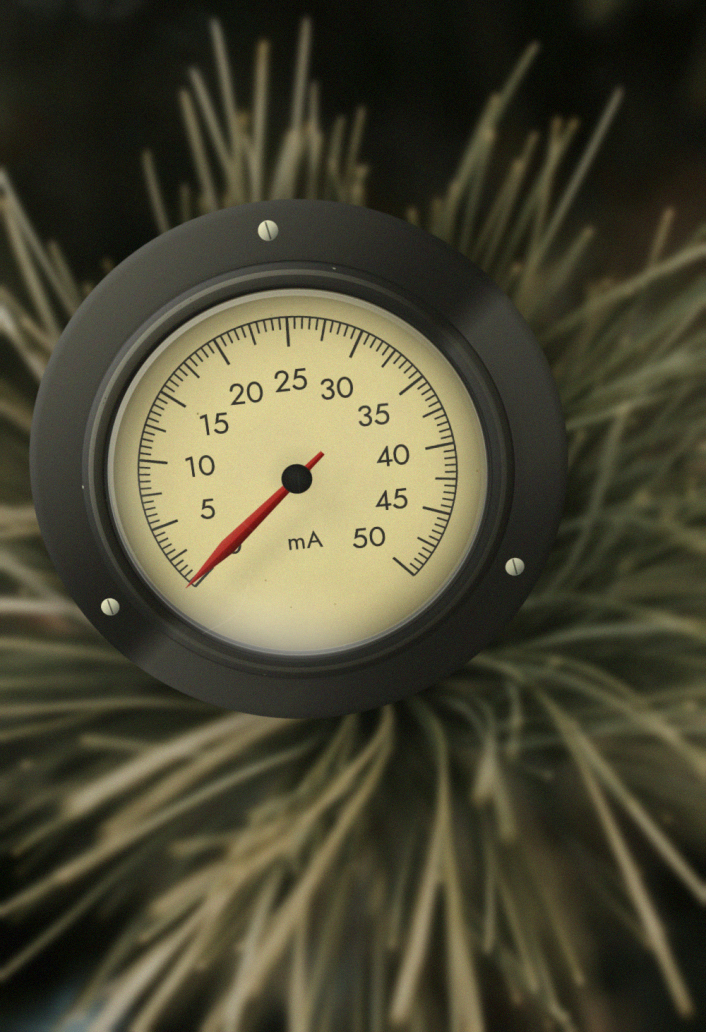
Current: 0.5
